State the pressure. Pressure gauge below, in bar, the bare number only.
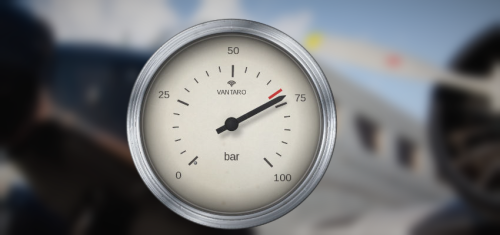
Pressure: 72.5
